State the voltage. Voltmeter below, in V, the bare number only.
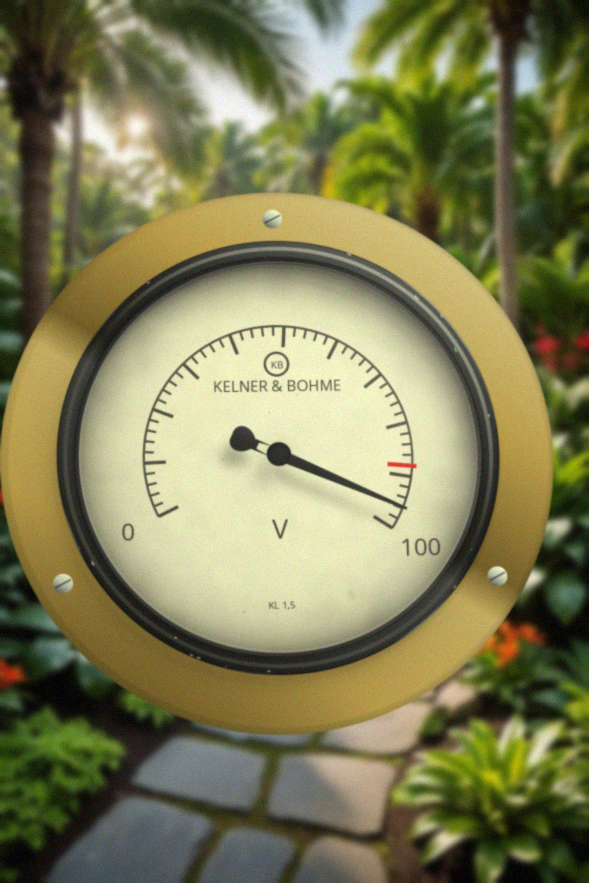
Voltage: 96
